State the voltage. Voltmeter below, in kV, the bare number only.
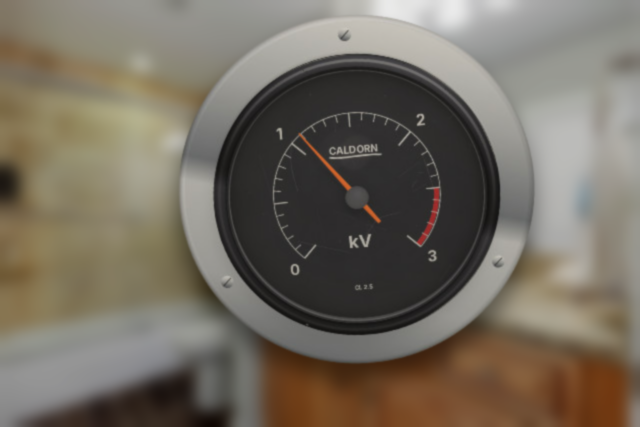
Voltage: 1.1
